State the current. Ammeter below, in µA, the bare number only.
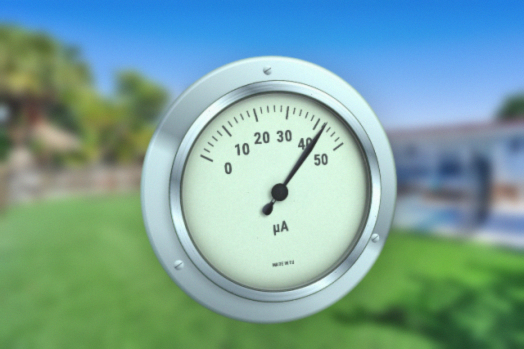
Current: 42
